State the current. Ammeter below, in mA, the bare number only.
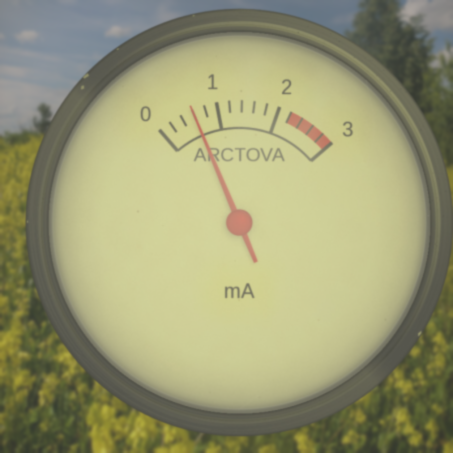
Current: 0.6
